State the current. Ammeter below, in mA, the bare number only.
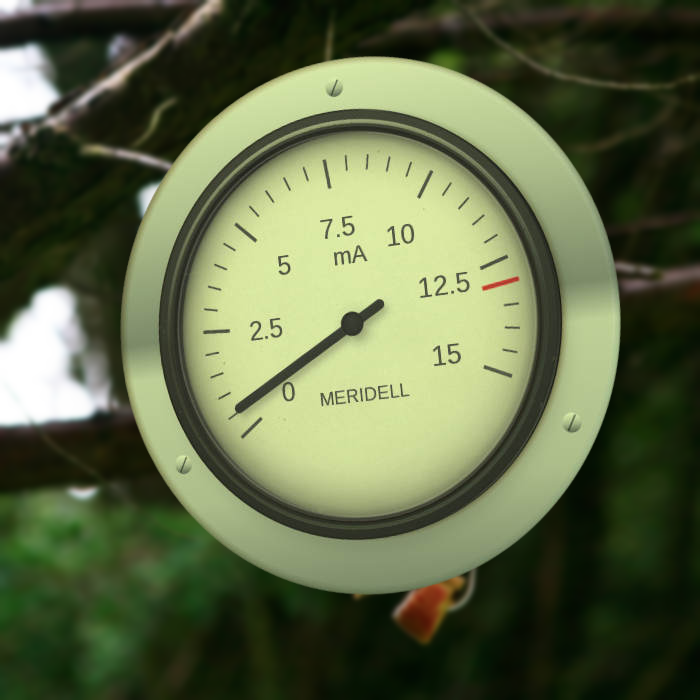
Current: 0.5
